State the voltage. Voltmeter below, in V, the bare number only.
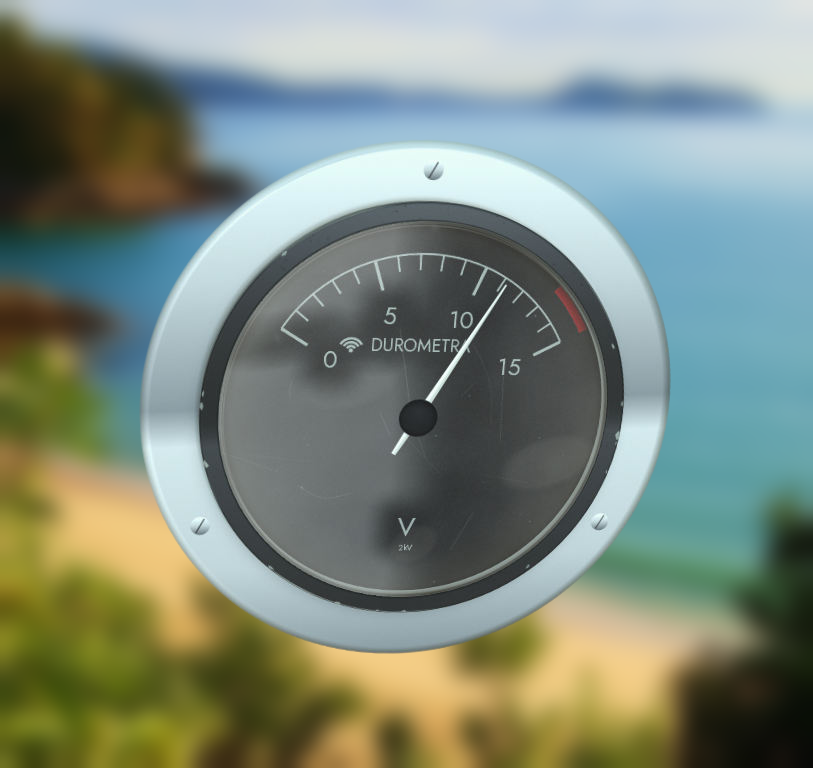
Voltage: 11
